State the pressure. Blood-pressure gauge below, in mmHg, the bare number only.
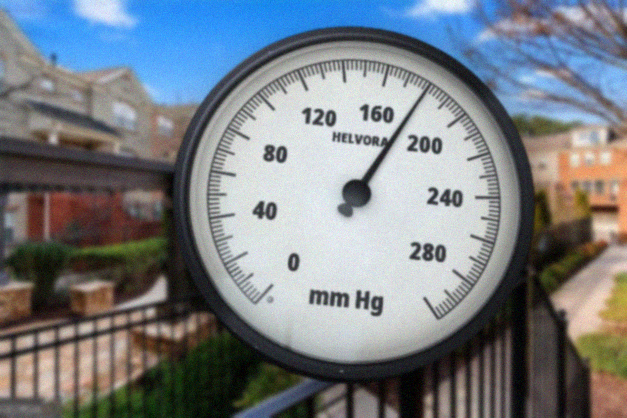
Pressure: 180
